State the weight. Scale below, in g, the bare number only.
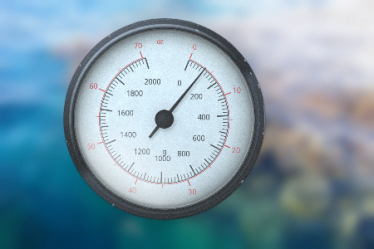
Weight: 100
